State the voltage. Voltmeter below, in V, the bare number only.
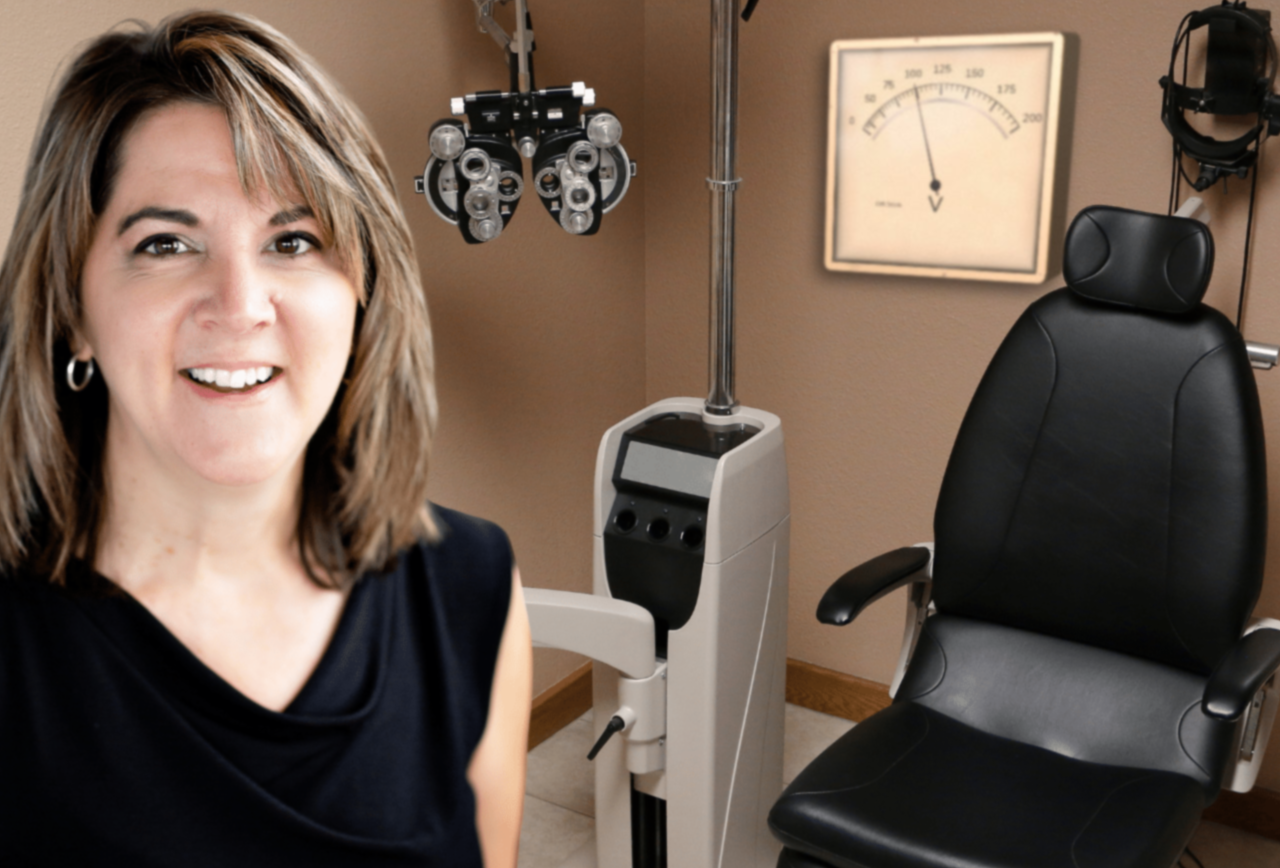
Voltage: 100
